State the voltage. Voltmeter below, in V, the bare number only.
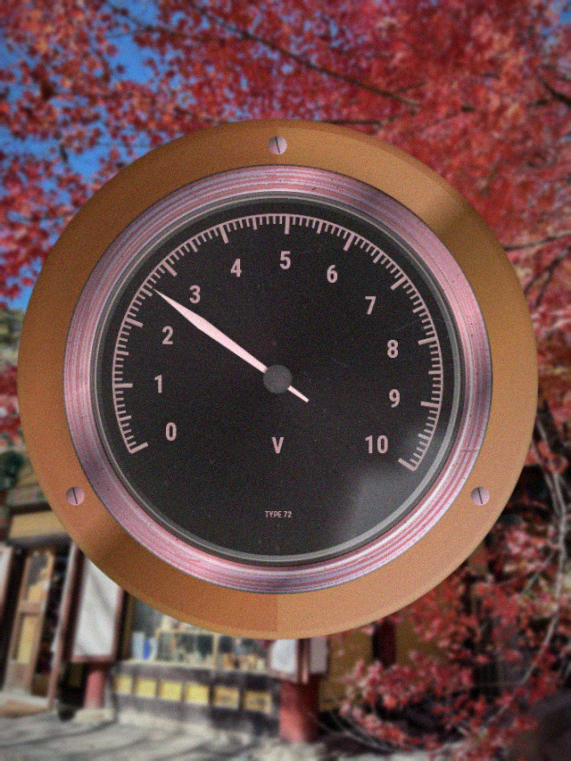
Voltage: 2.6
